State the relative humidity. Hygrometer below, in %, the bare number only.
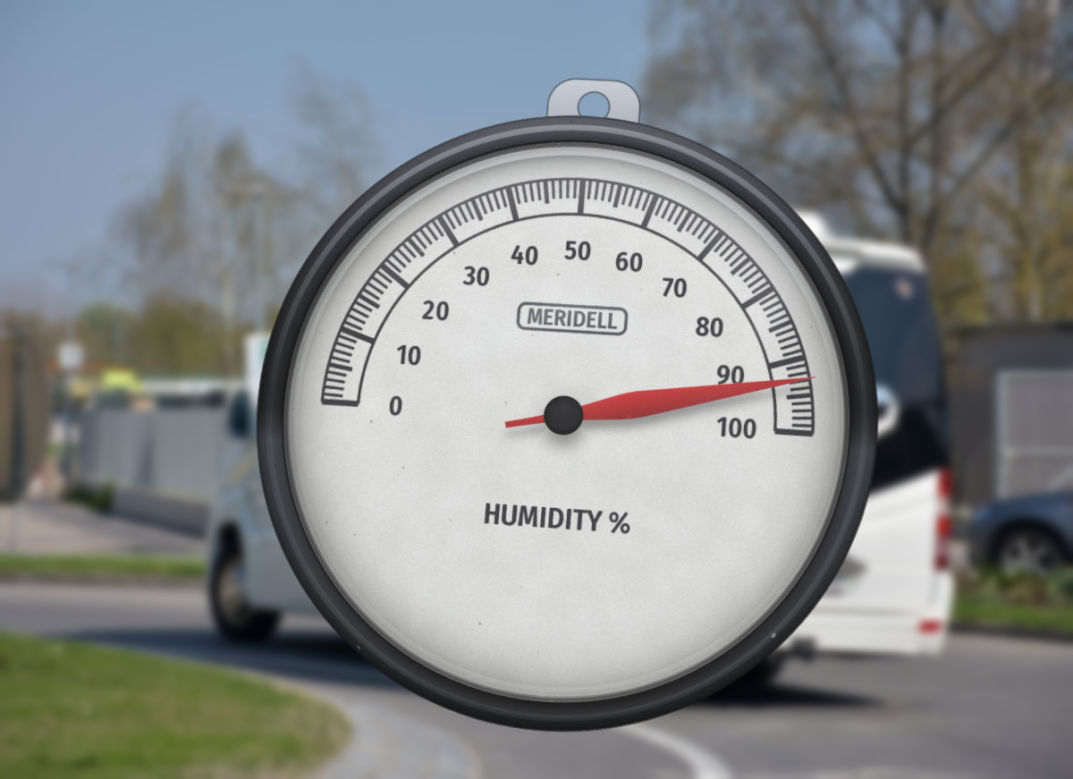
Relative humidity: 93
